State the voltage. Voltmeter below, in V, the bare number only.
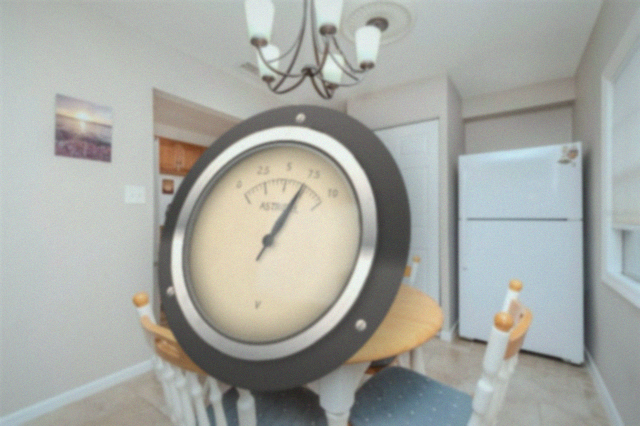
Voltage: 7.5
